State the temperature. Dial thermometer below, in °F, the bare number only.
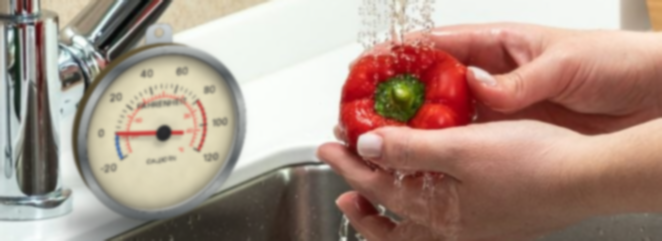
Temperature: 0
